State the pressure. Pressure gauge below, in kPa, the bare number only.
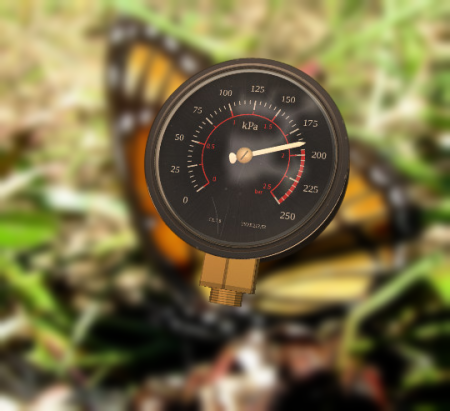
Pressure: 190
